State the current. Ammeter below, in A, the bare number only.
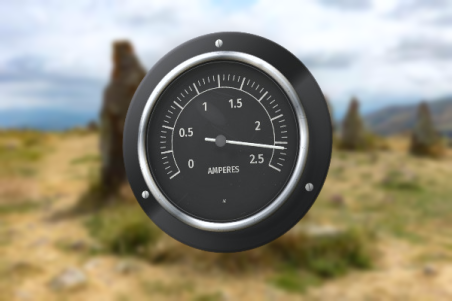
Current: 2.3
